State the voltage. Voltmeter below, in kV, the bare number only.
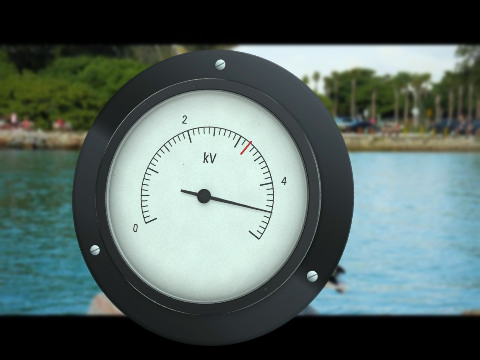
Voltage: 4.5
